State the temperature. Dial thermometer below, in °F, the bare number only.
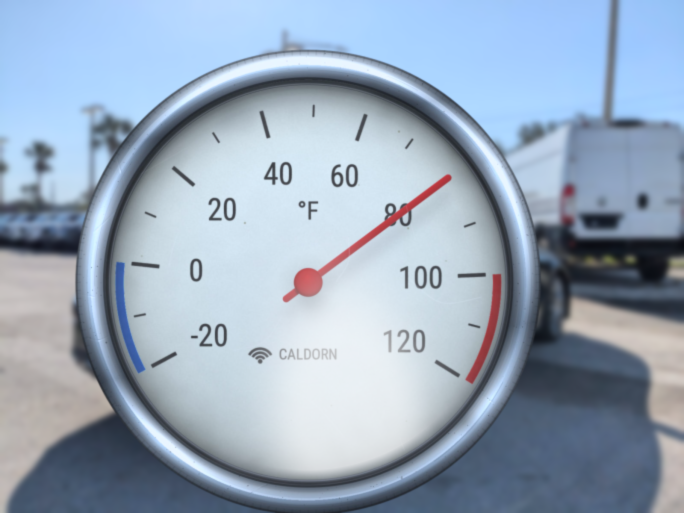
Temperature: 80
